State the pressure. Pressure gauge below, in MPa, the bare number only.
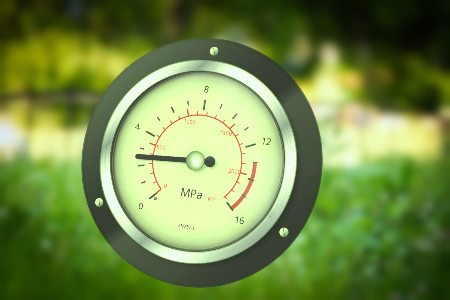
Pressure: 2.5
